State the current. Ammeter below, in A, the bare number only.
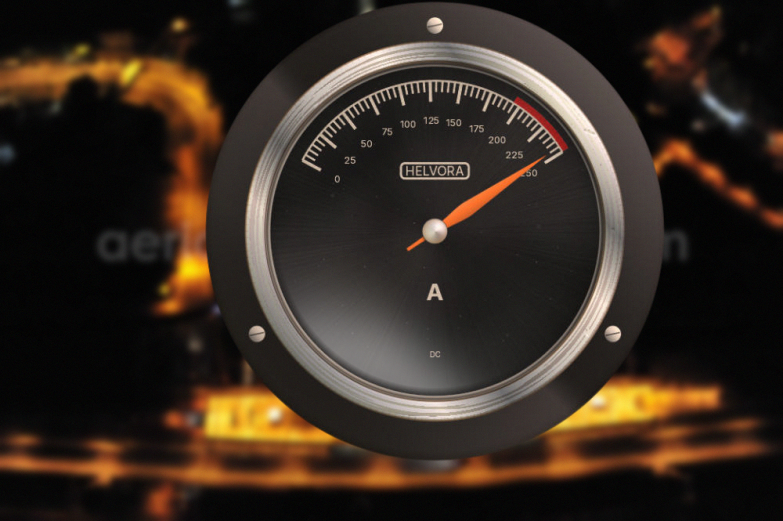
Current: 245
